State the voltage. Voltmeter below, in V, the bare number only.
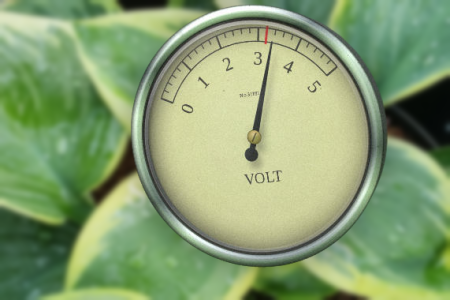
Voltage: 3.4
